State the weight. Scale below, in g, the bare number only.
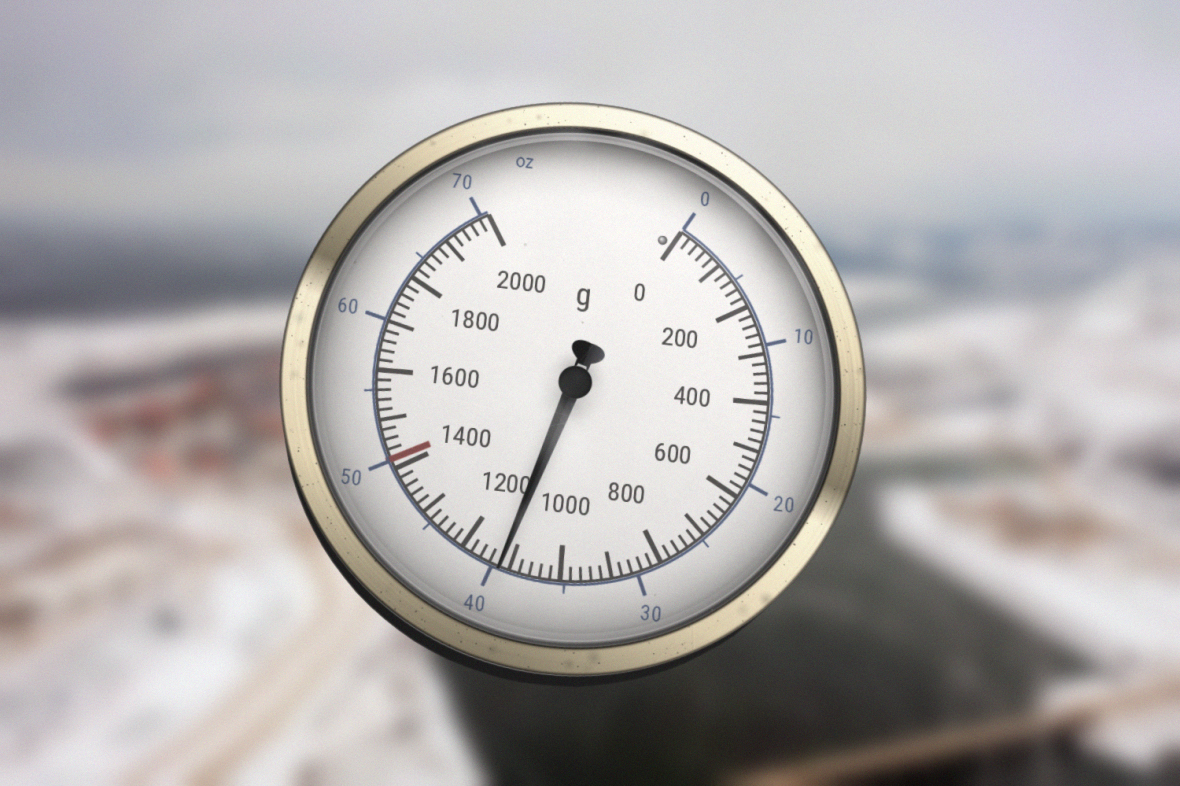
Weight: 1120
